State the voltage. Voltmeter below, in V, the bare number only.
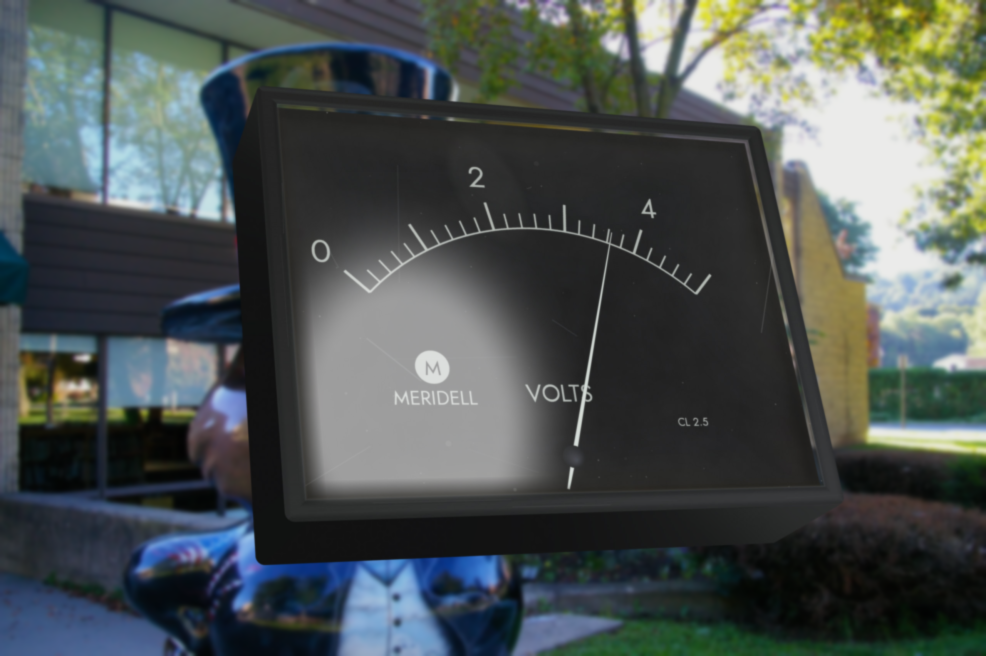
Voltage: 3.6
